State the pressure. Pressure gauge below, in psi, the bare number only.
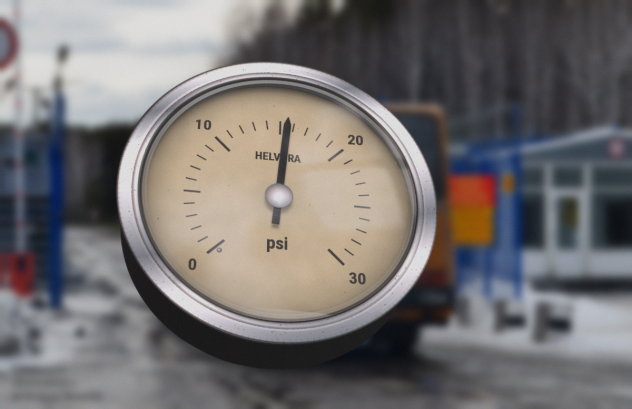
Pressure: 15.5
